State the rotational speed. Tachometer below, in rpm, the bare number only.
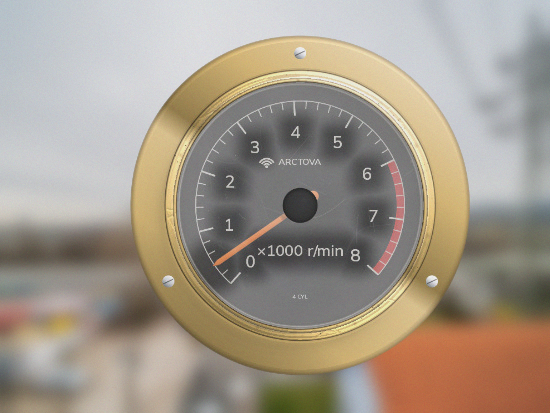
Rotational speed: 400
